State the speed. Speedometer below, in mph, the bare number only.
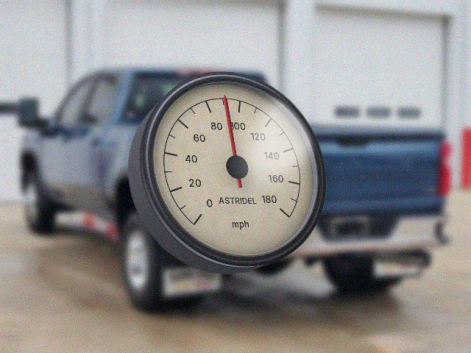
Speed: 90
